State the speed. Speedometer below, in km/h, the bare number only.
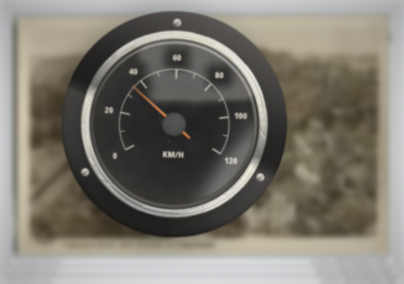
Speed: 35
